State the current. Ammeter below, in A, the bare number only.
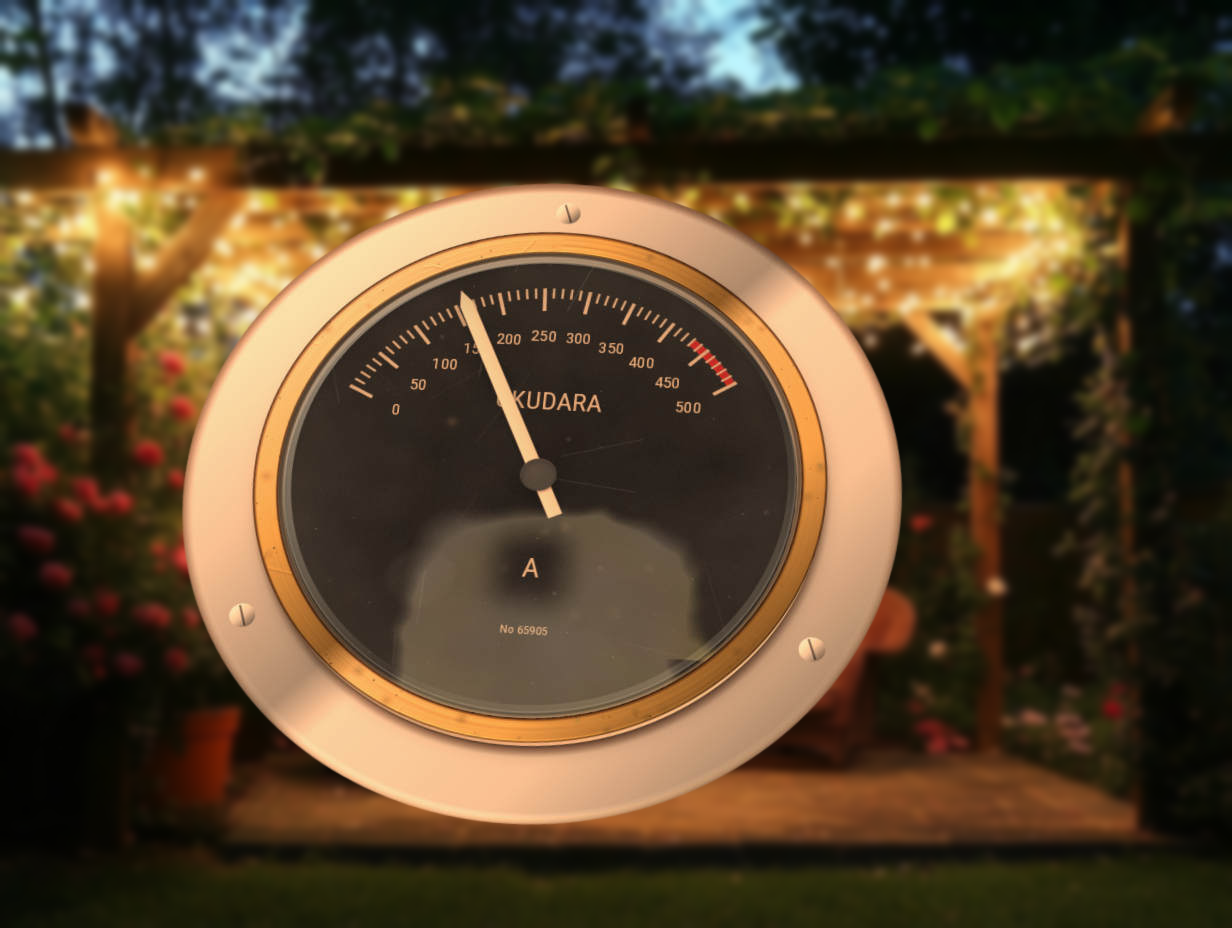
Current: 160
